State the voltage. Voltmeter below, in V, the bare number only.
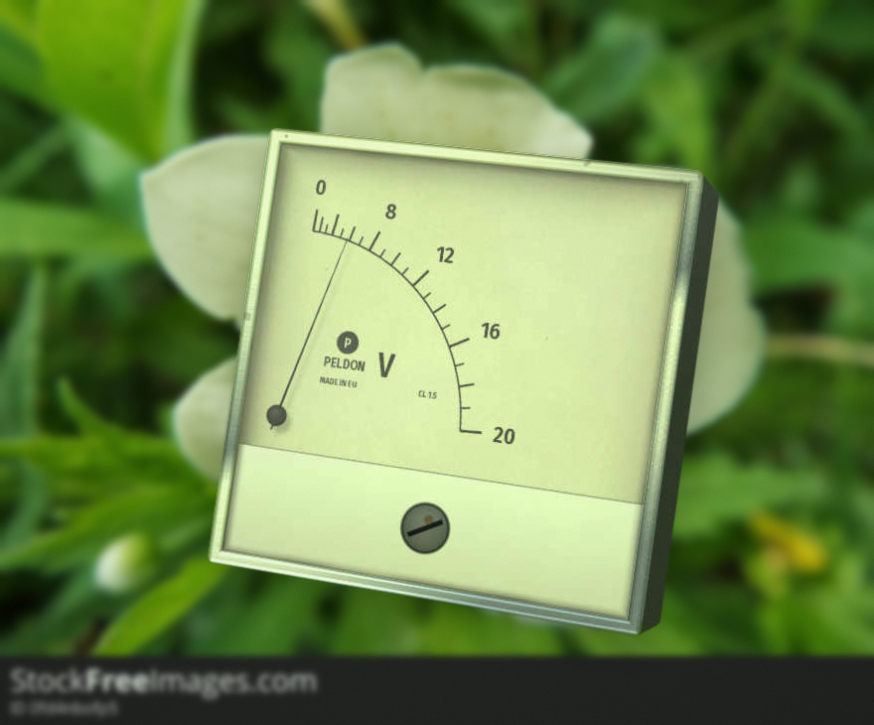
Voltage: 6
